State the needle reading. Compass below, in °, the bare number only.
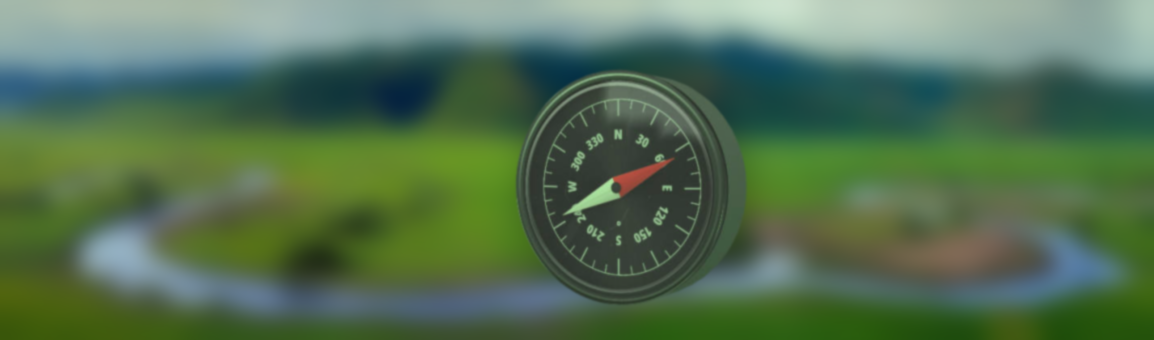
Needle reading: 65
